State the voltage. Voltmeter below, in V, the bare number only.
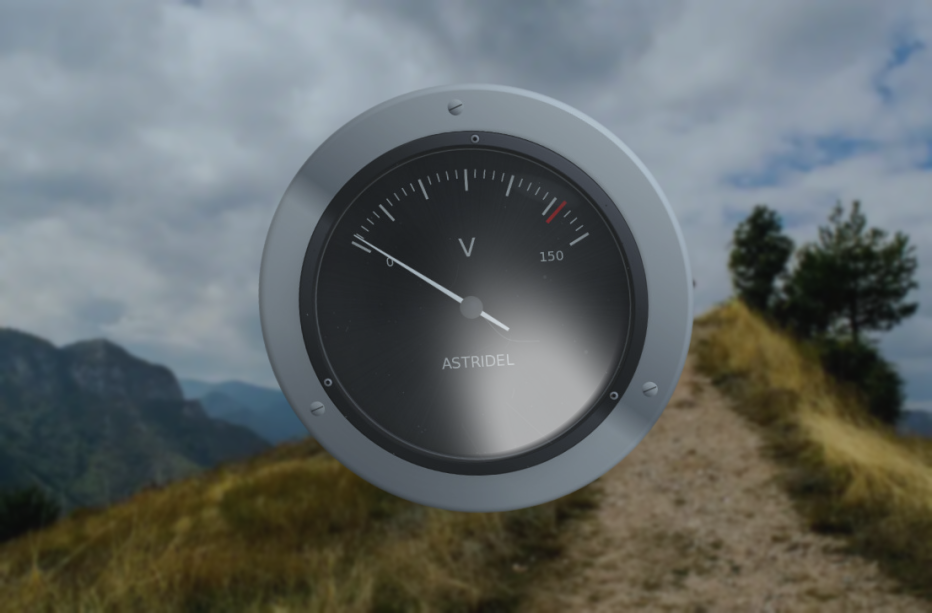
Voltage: 5
